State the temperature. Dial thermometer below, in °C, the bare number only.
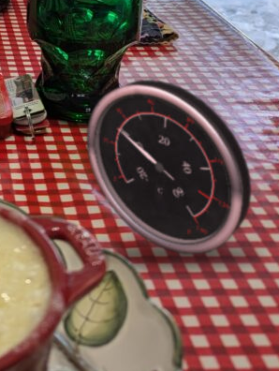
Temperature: 0
